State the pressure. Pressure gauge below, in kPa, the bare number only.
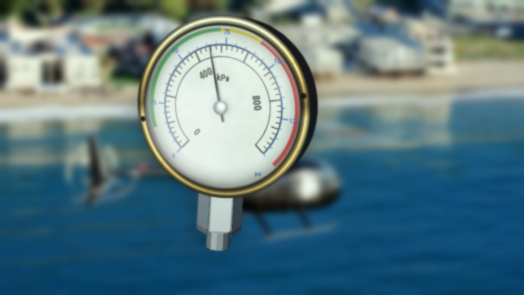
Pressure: 460
